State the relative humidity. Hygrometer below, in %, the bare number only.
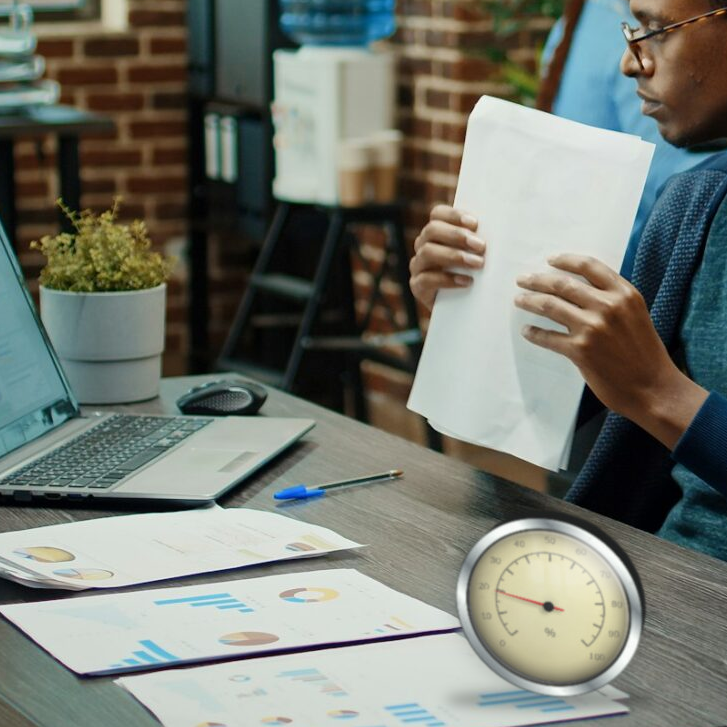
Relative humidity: 20
